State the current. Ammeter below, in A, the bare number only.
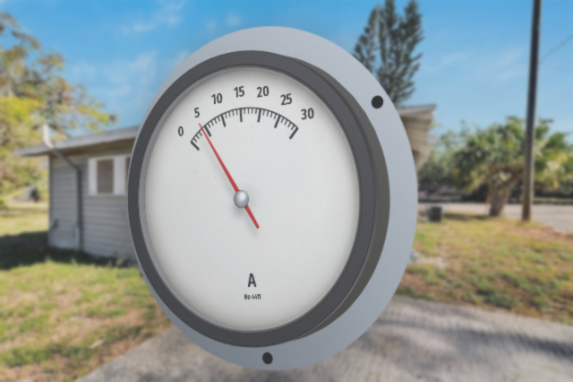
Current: 5
